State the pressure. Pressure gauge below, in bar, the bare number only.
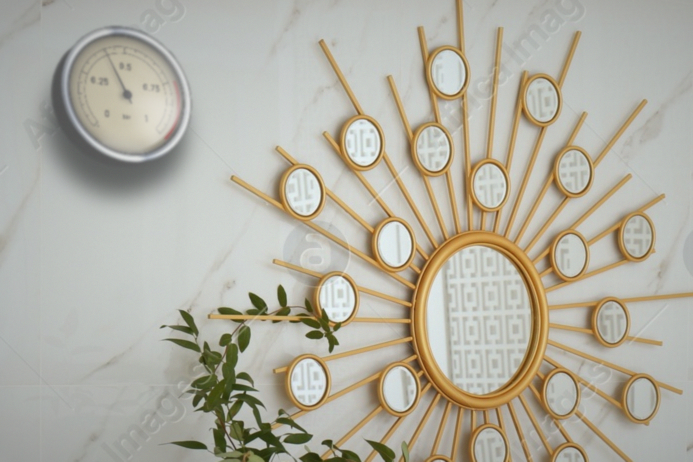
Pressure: 0.4
